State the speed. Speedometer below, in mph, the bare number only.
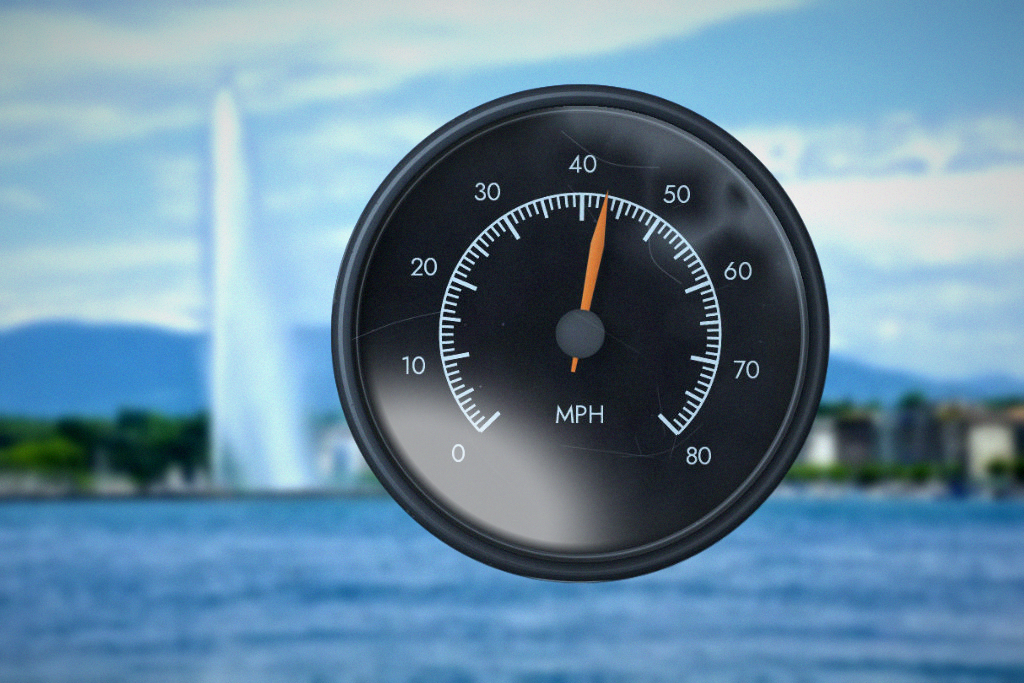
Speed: 43
